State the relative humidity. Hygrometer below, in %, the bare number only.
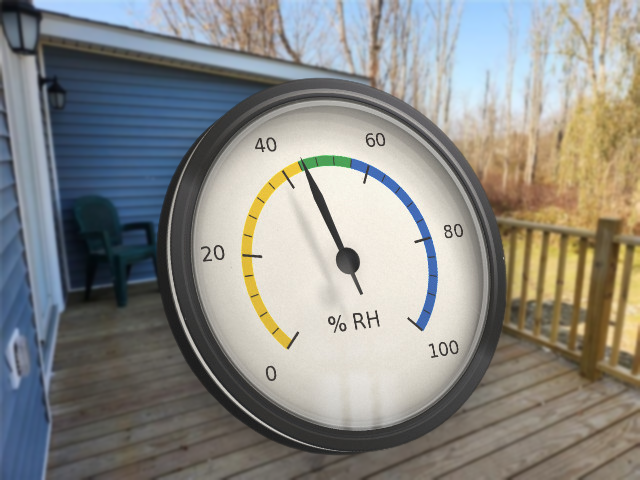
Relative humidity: 44
